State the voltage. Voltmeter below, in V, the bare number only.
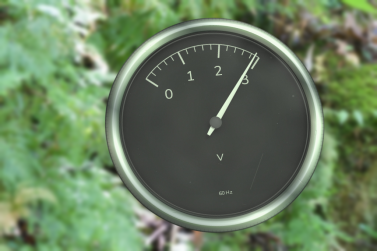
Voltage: 2.9
